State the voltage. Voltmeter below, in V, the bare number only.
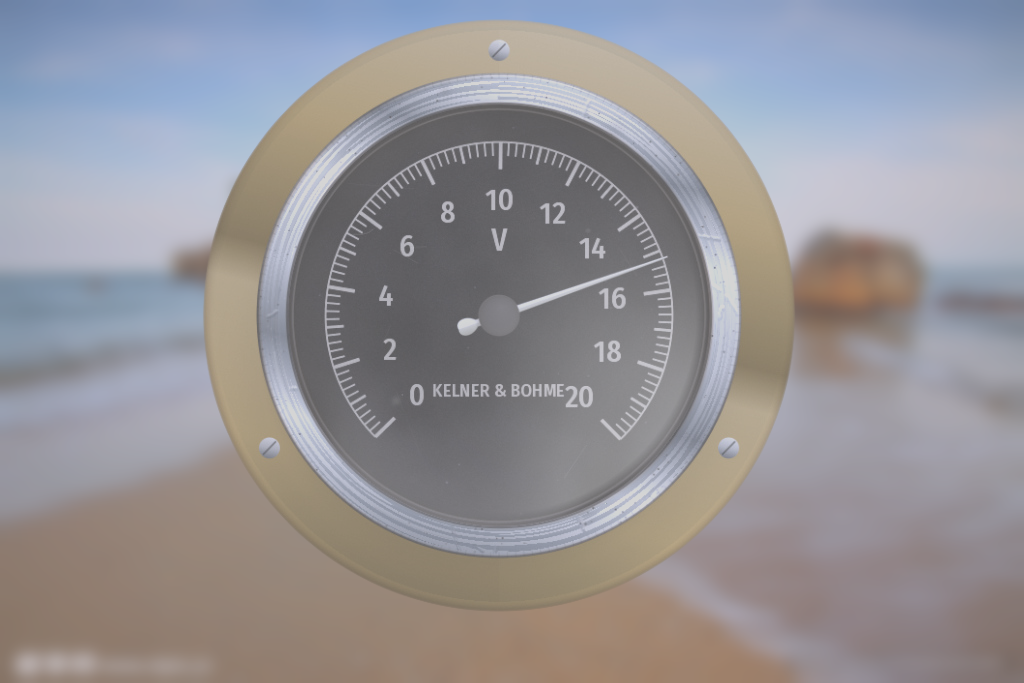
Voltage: 15.2
